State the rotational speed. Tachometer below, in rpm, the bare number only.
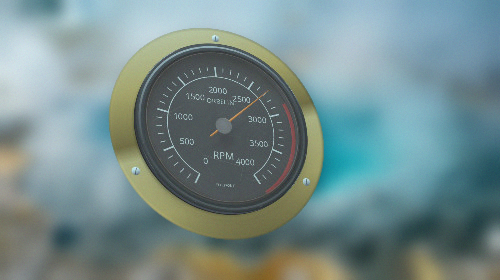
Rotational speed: 2700
